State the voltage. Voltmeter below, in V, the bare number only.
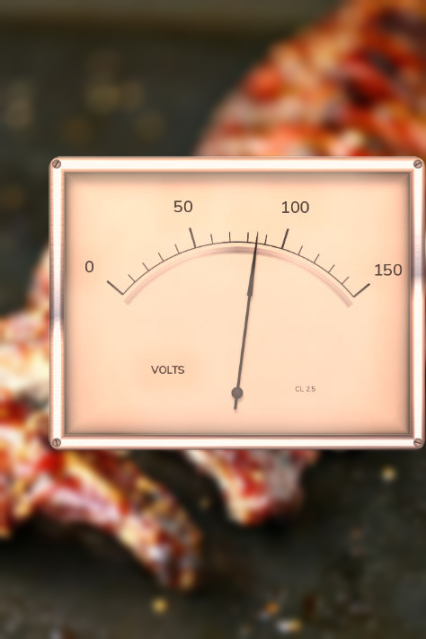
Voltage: 85
